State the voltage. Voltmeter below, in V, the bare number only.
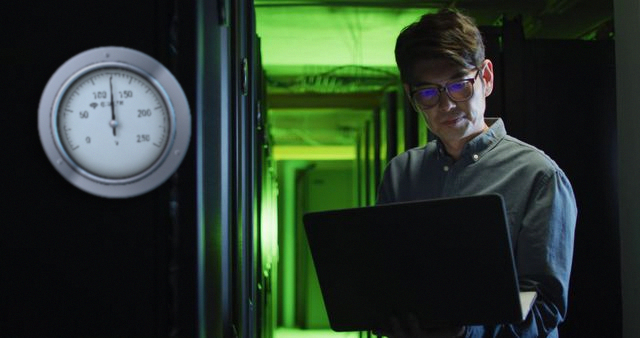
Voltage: 125
